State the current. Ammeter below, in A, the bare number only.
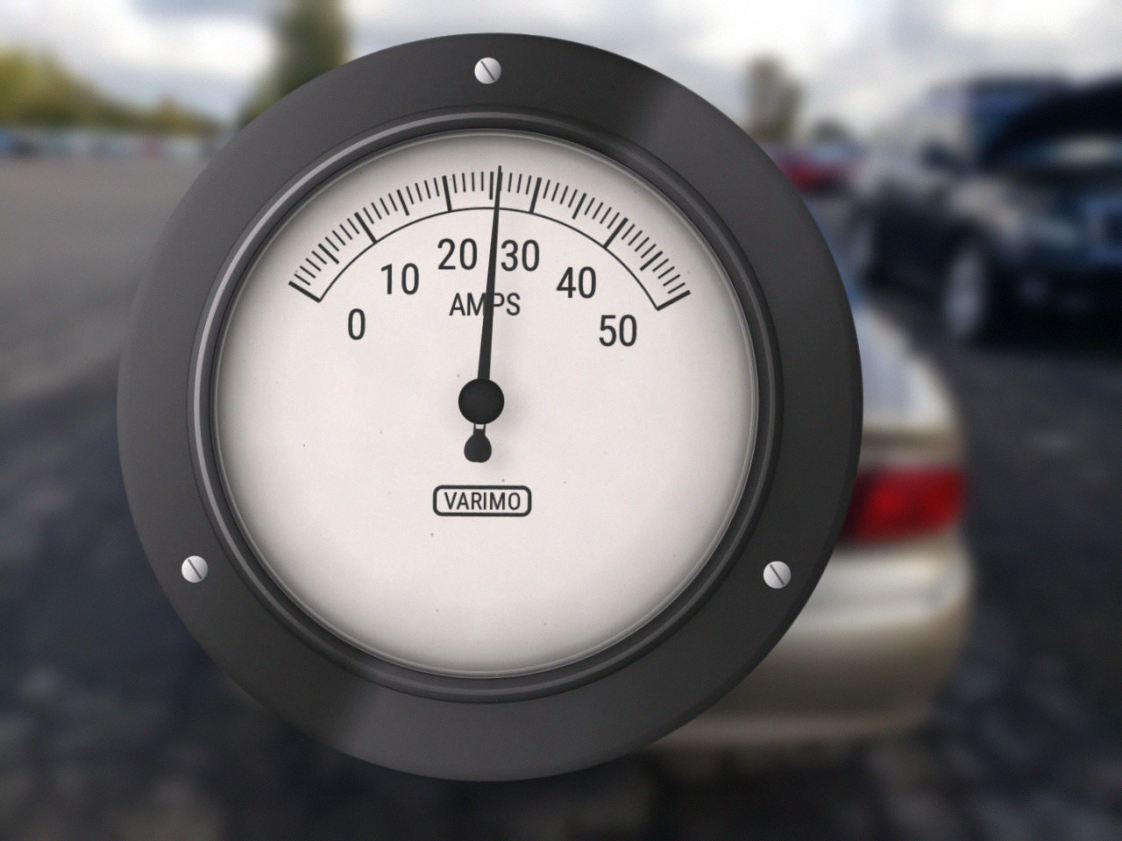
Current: 26
